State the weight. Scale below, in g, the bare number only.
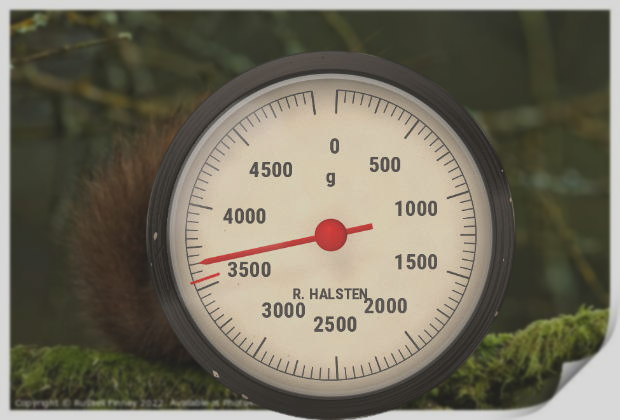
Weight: 3650
